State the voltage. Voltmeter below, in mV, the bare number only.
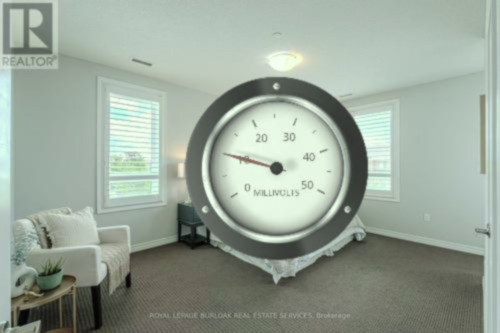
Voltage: 10
